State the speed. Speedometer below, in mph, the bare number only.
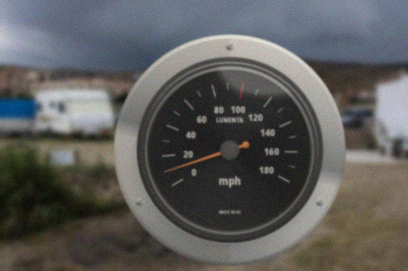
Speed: 10
